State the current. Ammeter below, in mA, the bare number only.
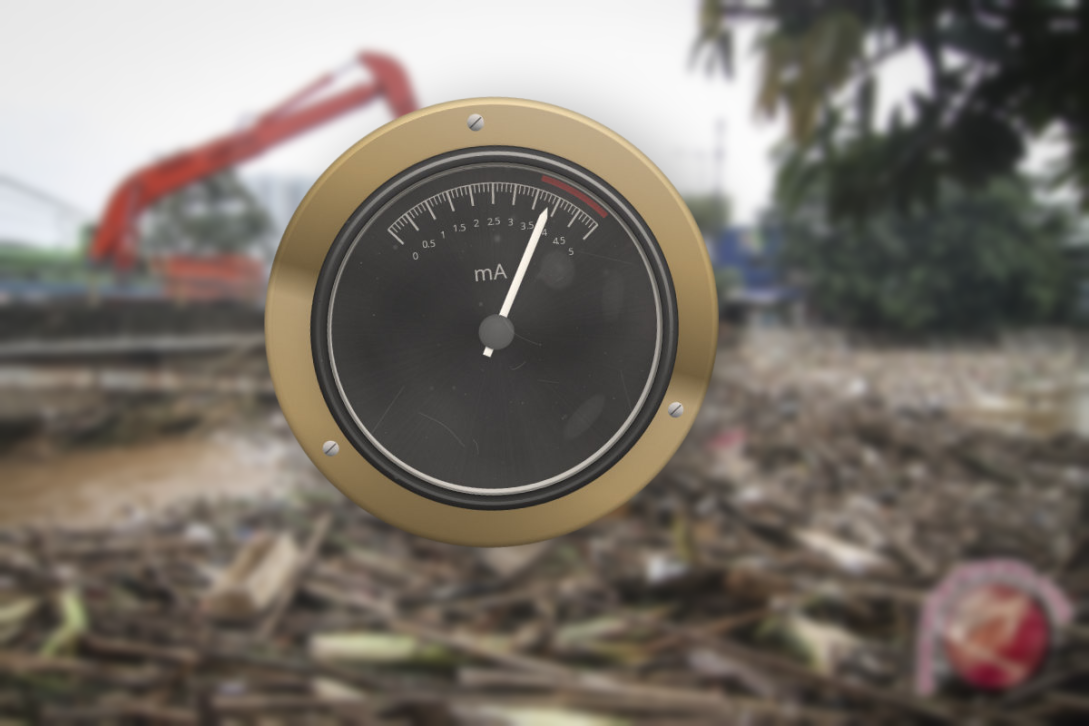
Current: 3.8
